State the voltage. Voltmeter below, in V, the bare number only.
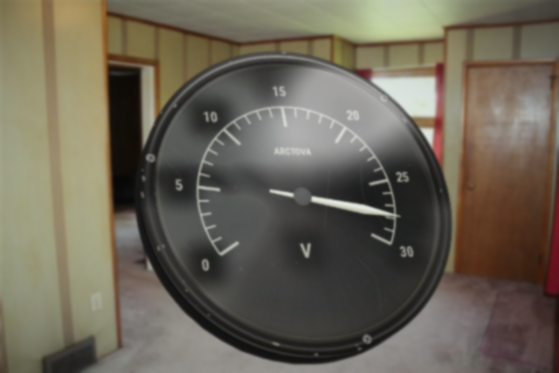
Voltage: 28
